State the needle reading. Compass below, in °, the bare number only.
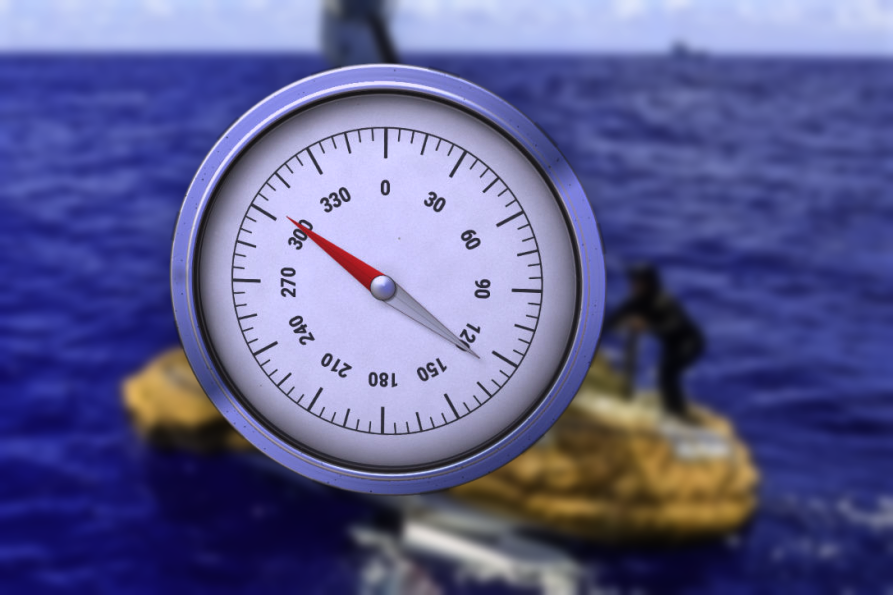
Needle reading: 305
